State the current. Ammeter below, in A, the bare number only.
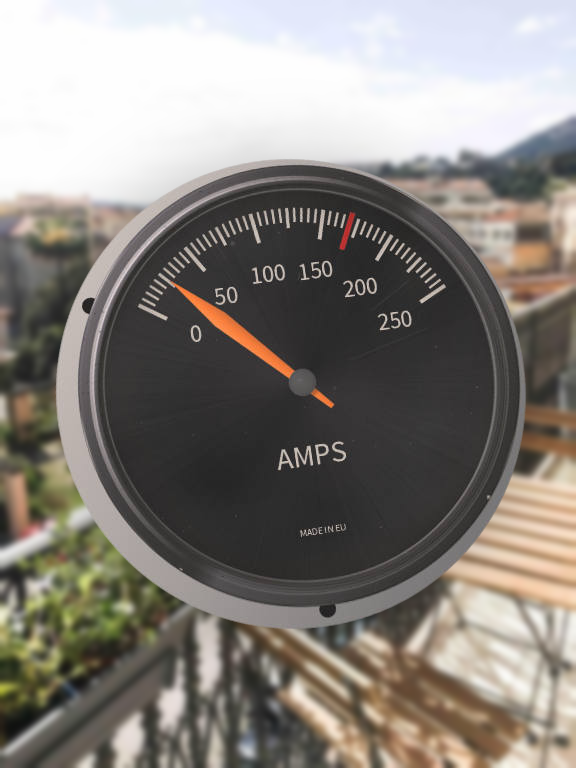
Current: 25
